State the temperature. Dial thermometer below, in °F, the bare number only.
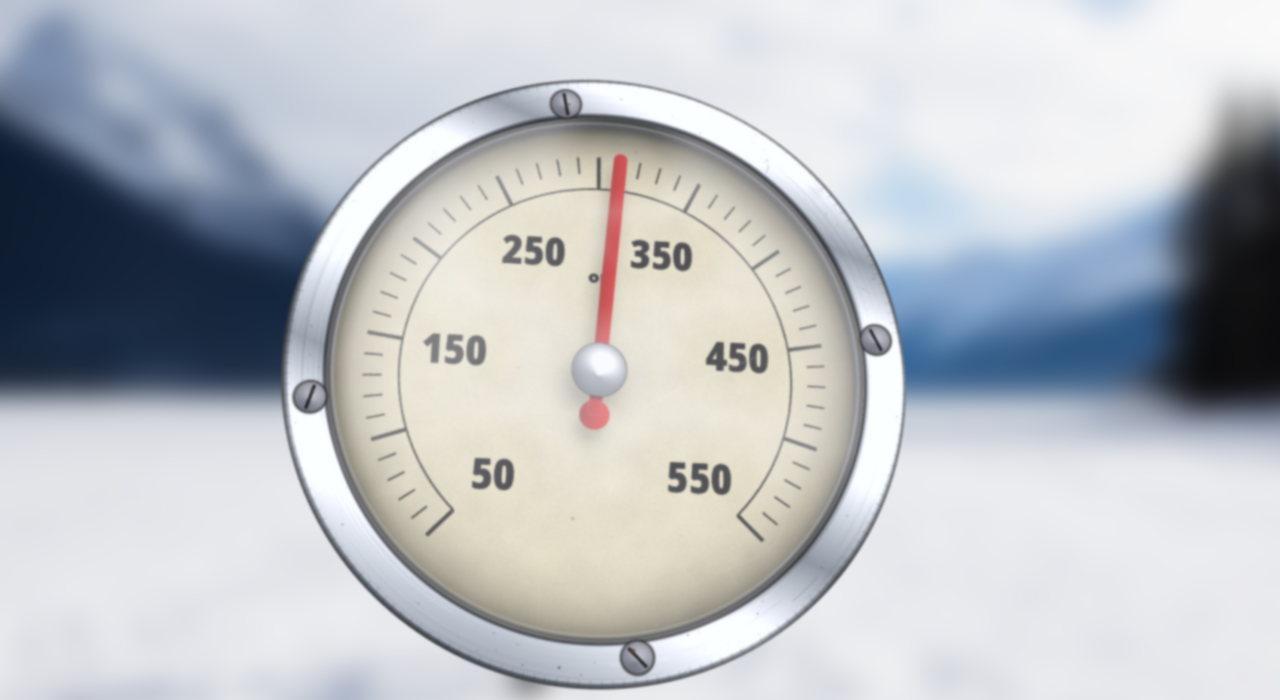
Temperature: 310
